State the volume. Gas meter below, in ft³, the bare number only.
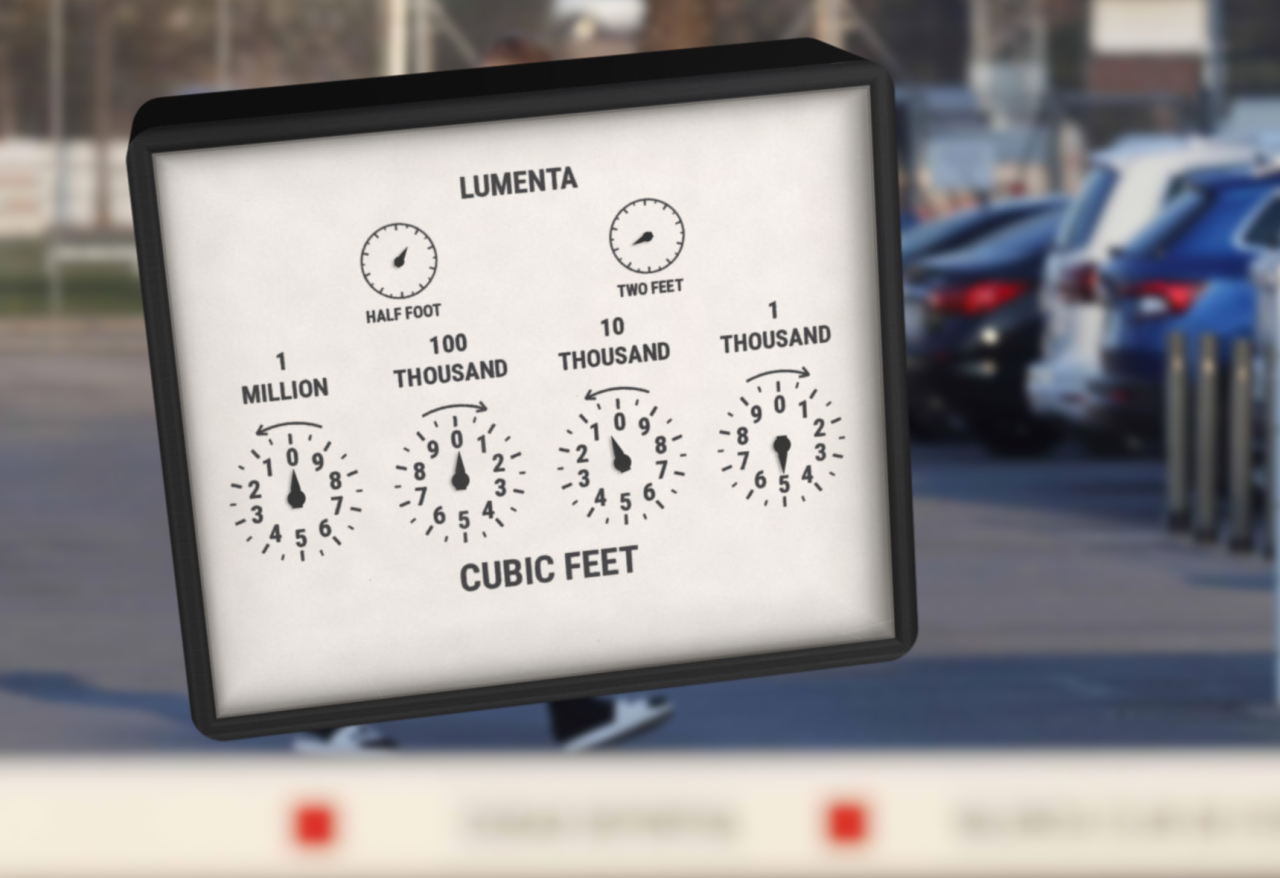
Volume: 500
